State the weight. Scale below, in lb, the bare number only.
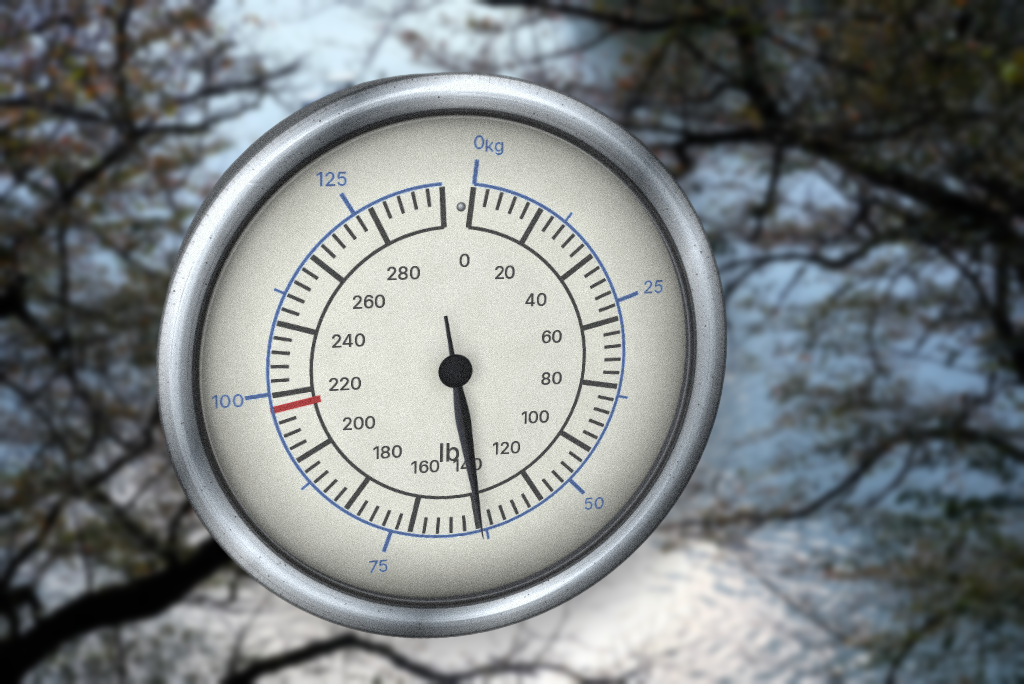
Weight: 140
